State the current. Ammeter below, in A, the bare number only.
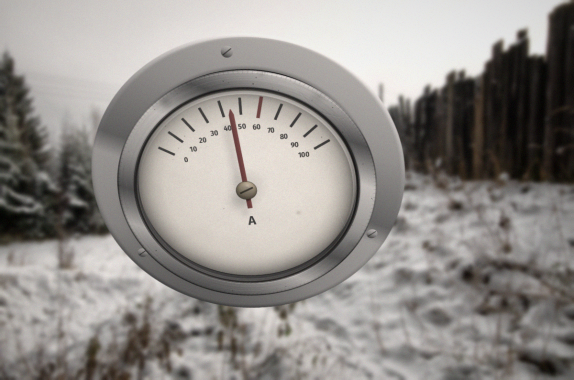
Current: 45
